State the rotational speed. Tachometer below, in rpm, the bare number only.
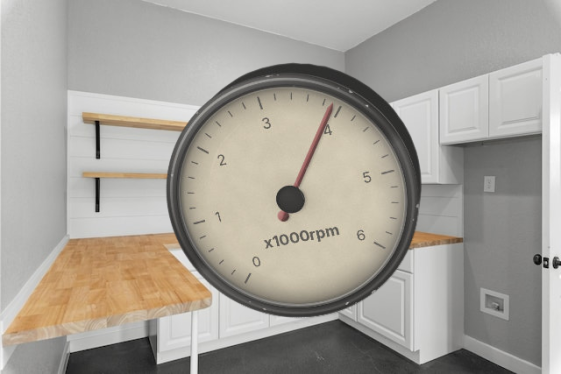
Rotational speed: 3900
